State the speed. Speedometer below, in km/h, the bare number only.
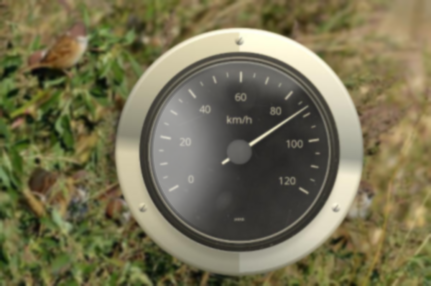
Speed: 87.5
